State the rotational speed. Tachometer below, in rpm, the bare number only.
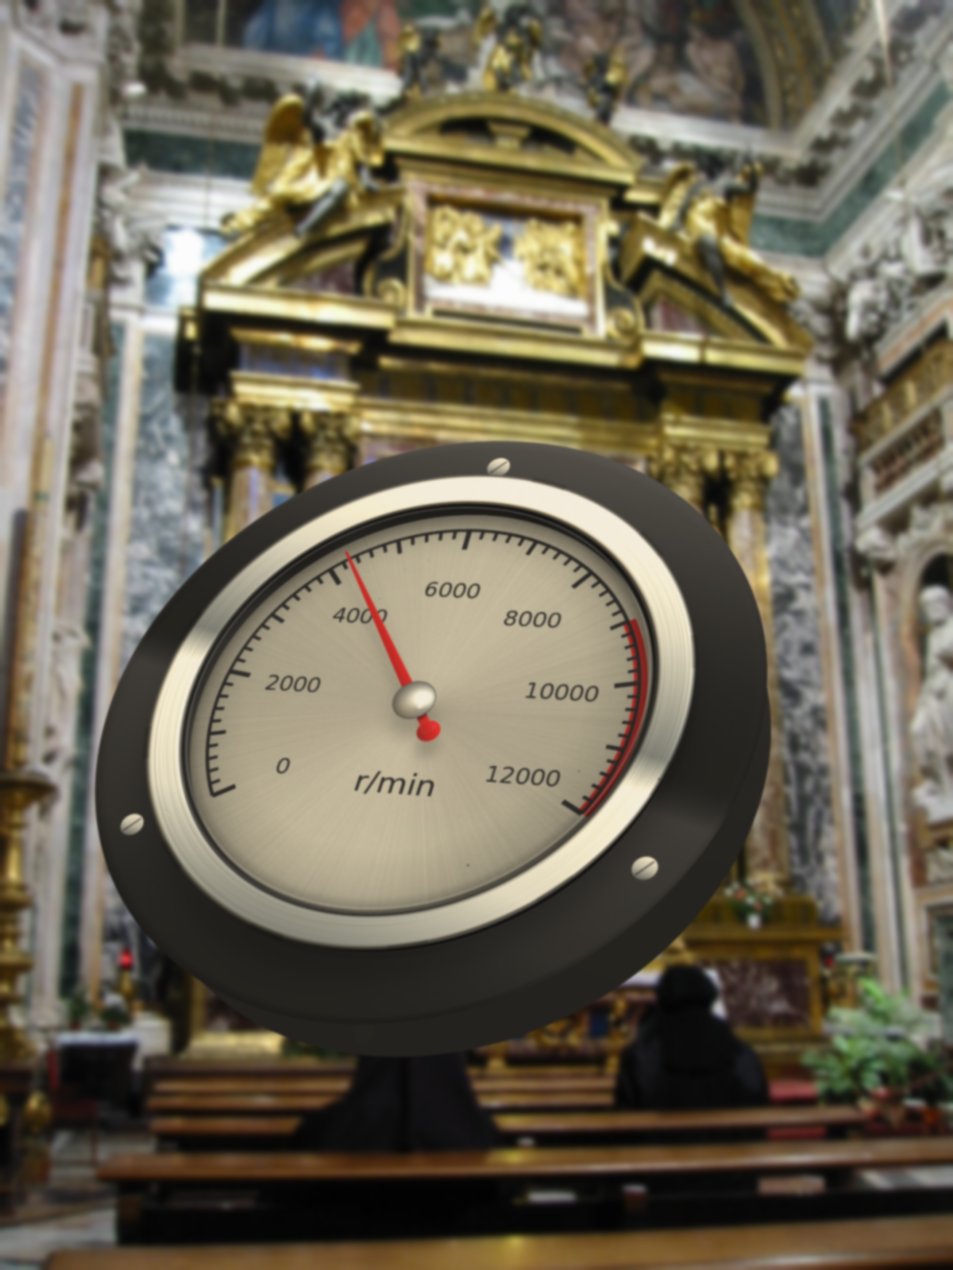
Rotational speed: 4300
